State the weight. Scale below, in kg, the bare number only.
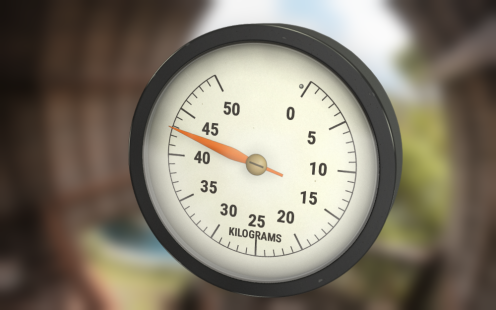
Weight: 43
